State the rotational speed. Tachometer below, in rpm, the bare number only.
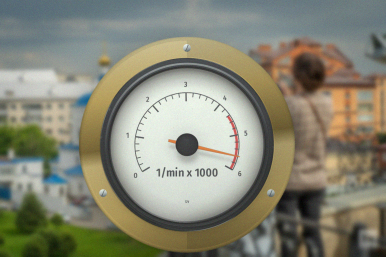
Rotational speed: 5600
